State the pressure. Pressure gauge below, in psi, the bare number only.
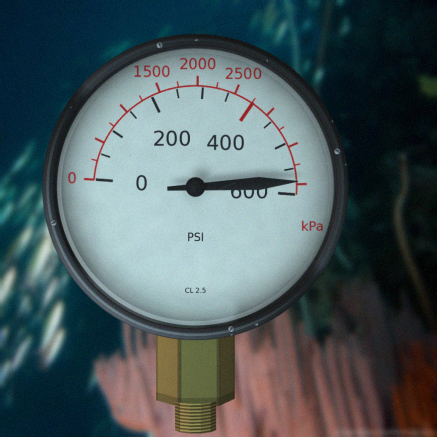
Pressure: 575
